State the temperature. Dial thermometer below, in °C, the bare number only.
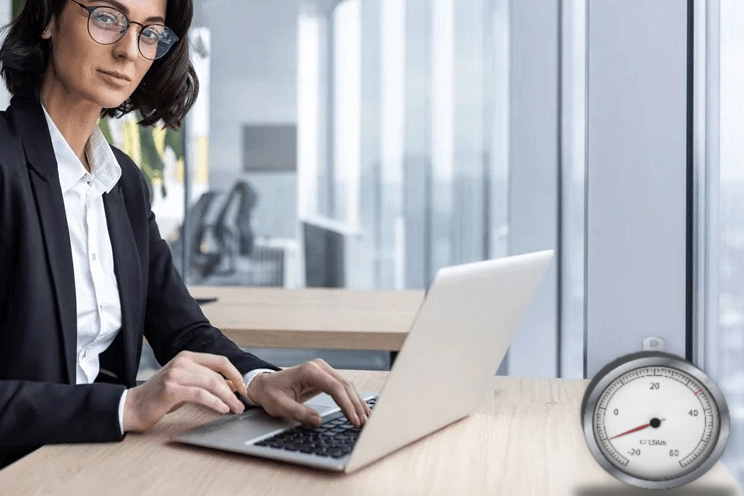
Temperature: -10
